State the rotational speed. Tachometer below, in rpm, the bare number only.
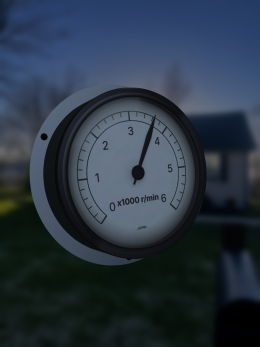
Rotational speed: 3600
